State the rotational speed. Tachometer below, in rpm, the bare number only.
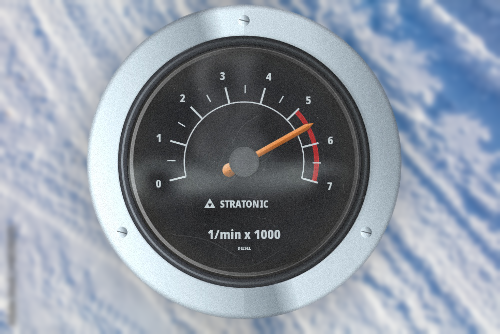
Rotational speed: 5500
